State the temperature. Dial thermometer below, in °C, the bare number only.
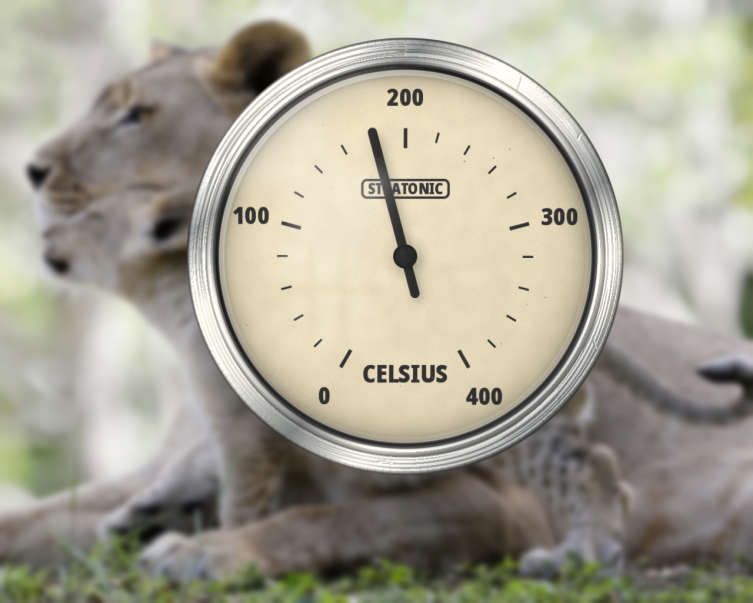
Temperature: 180
